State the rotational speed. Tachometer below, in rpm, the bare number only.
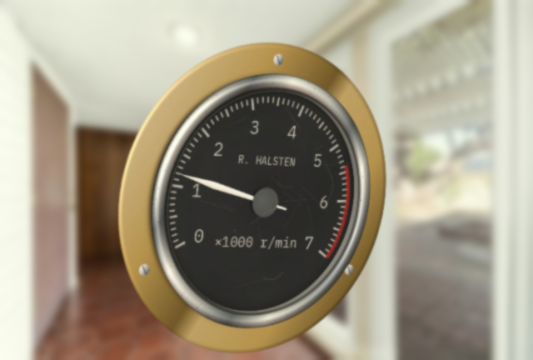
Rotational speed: 1200
